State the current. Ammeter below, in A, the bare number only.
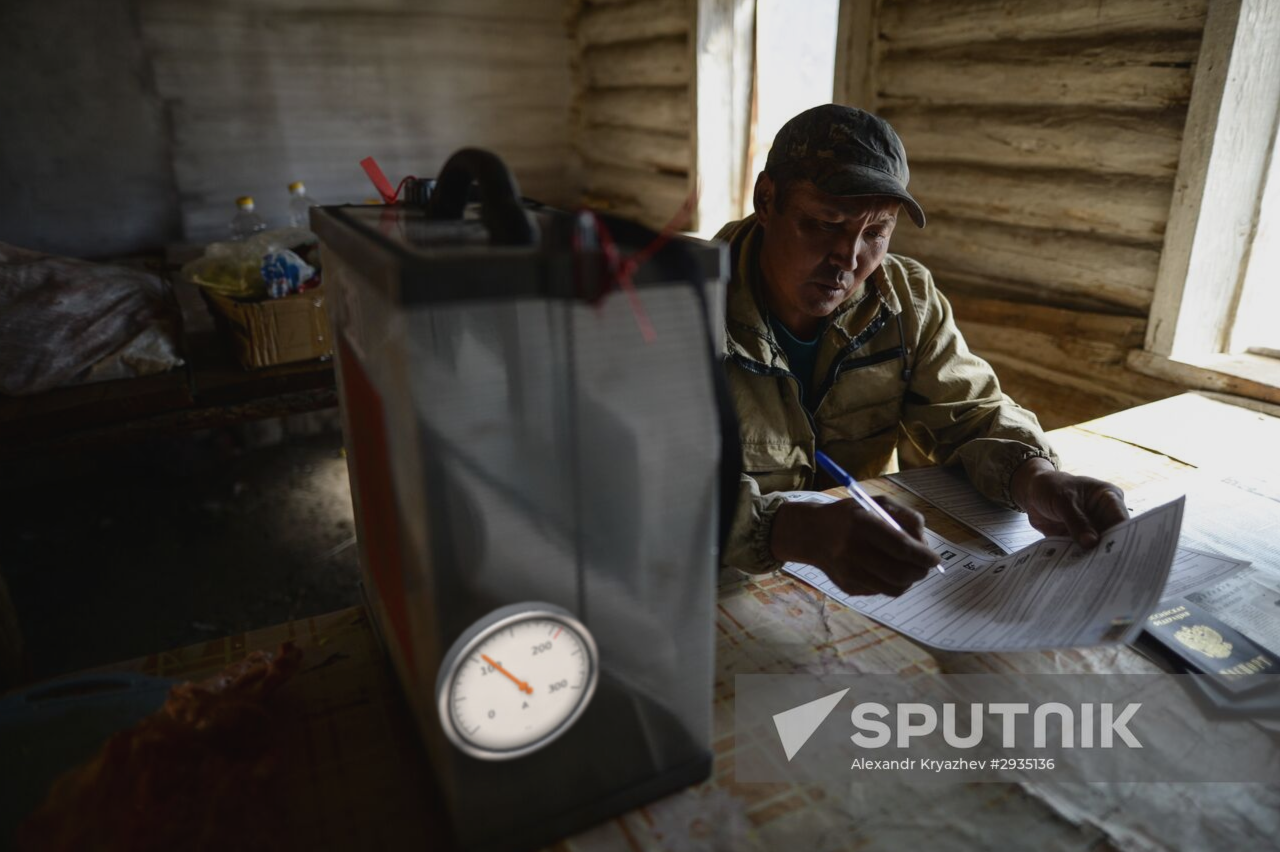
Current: 110
